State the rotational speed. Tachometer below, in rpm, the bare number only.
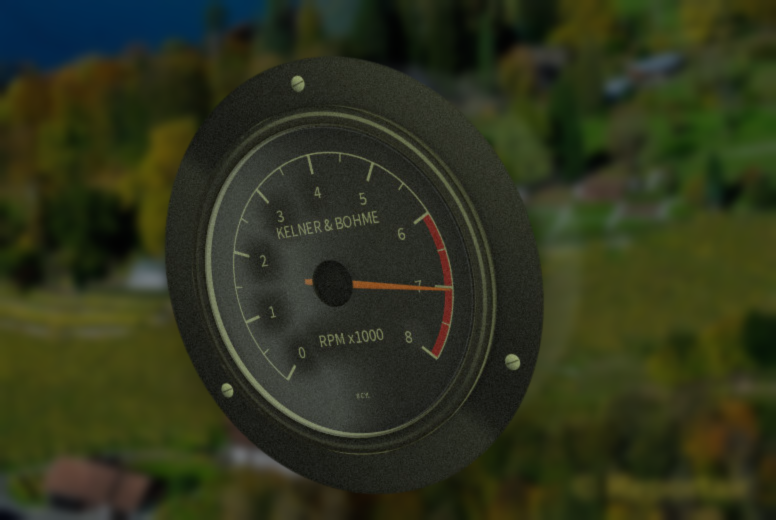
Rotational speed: 7000
